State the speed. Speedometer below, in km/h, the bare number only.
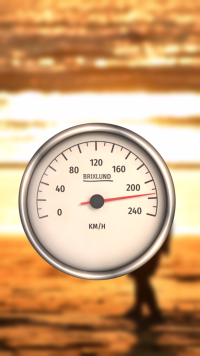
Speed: 215
